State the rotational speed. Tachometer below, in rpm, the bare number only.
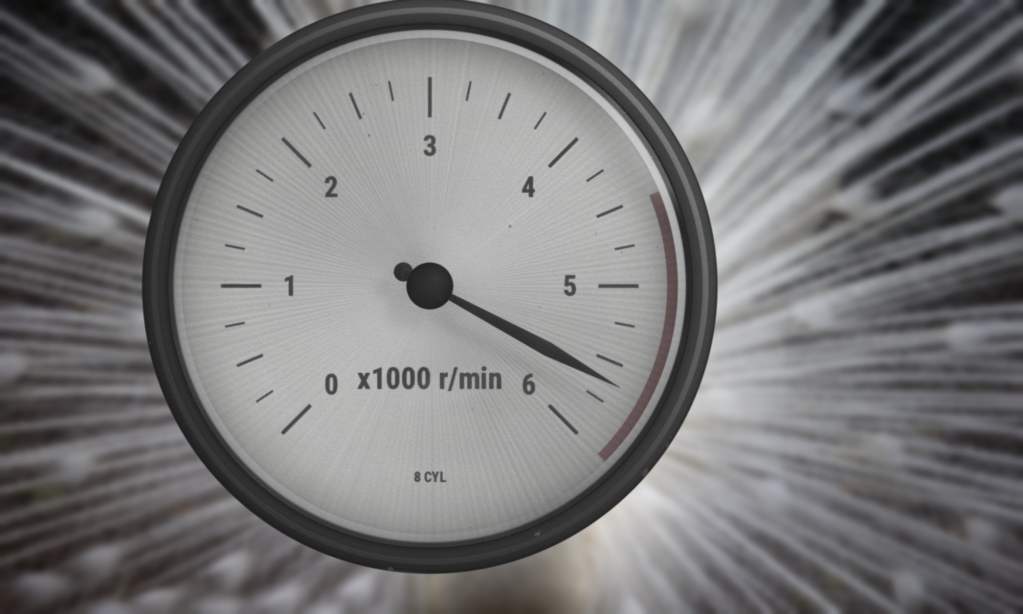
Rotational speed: 5625
